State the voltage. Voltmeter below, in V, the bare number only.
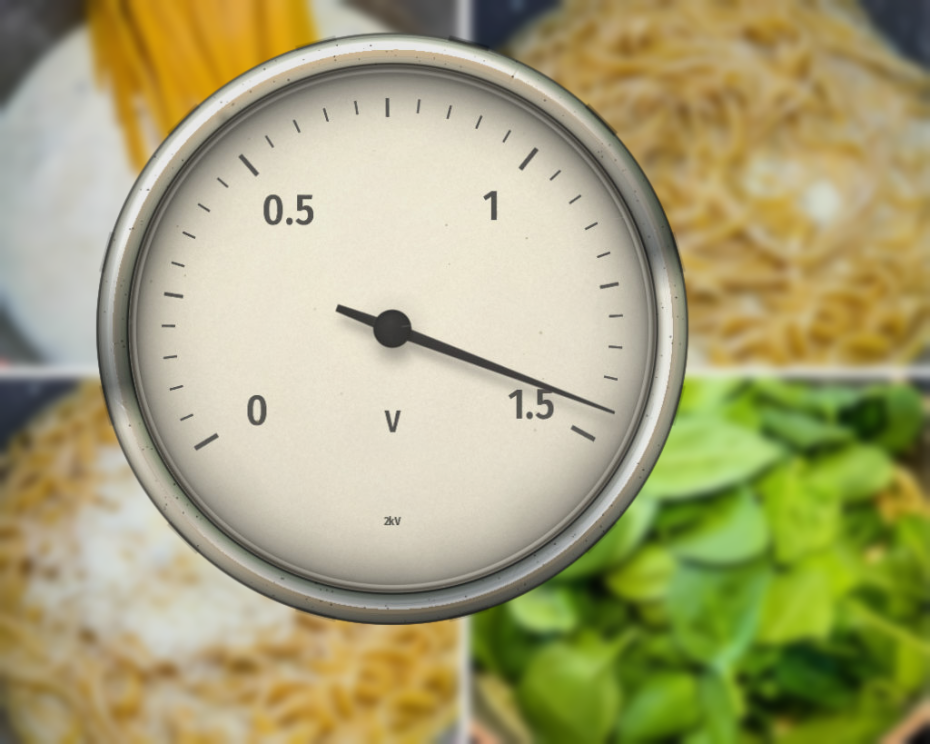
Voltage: 1.45
